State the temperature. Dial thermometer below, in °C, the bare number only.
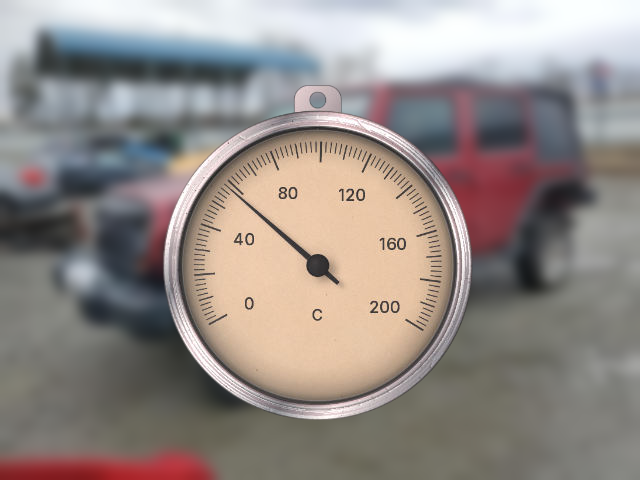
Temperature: 58
